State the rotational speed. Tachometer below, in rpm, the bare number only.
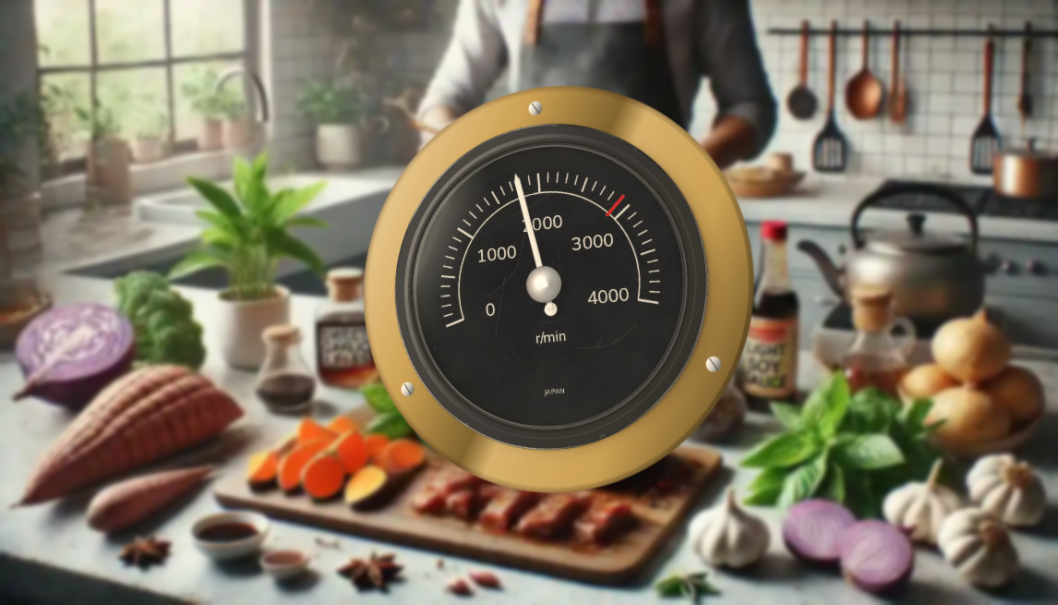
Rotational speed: 1800
